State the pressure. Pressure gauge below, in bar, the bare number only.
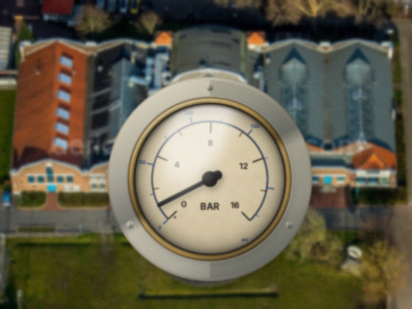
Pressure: 1
